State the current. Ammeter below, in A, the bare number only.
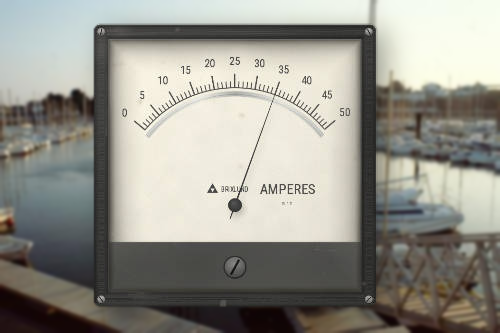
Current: 35
